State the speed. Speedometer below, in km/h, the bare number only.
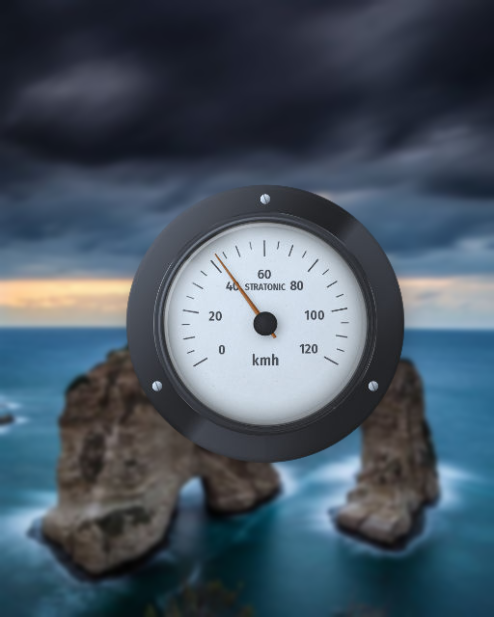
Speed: 42.5
